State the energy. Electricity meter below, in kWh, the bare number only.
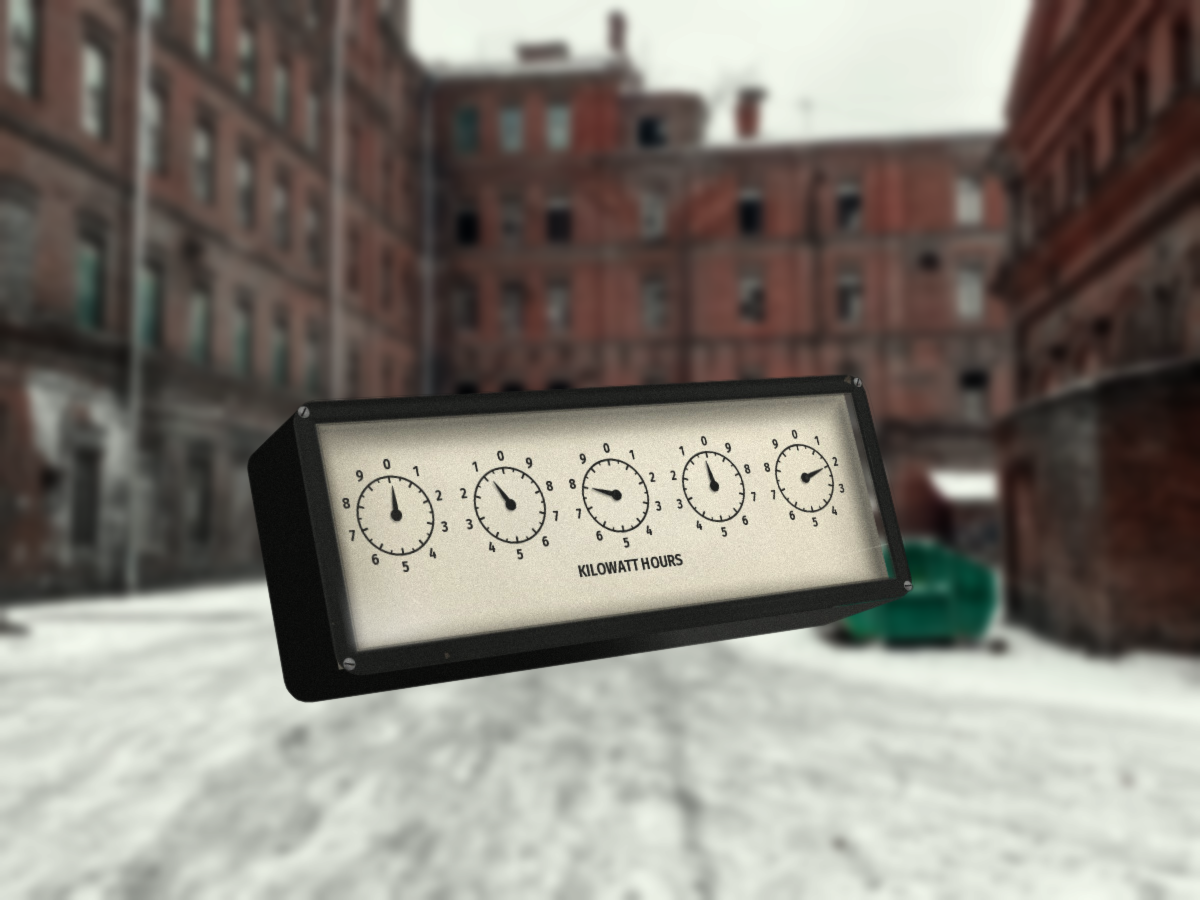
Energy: 802
